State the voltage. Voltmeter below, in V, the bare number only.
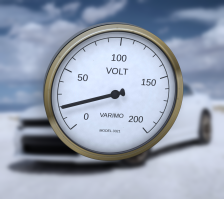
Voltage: 20
